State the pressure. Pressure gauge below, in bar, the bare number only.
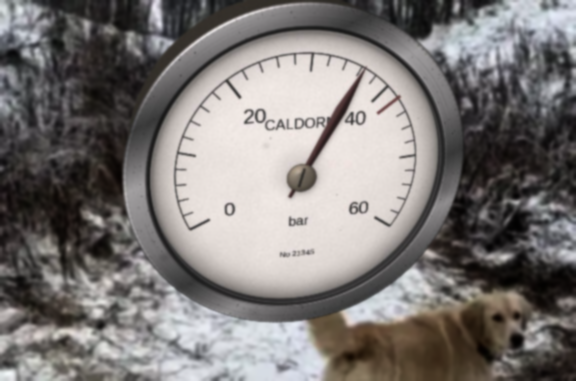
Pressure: 36
